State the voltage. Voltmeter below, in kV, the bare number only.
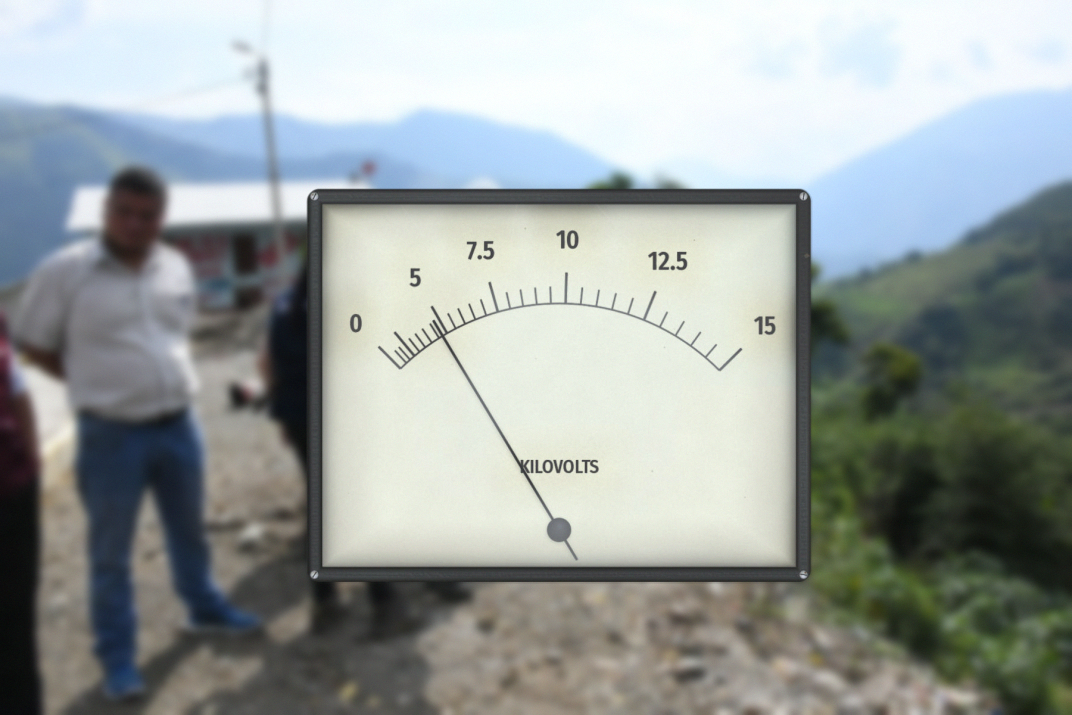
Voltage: 4.75
